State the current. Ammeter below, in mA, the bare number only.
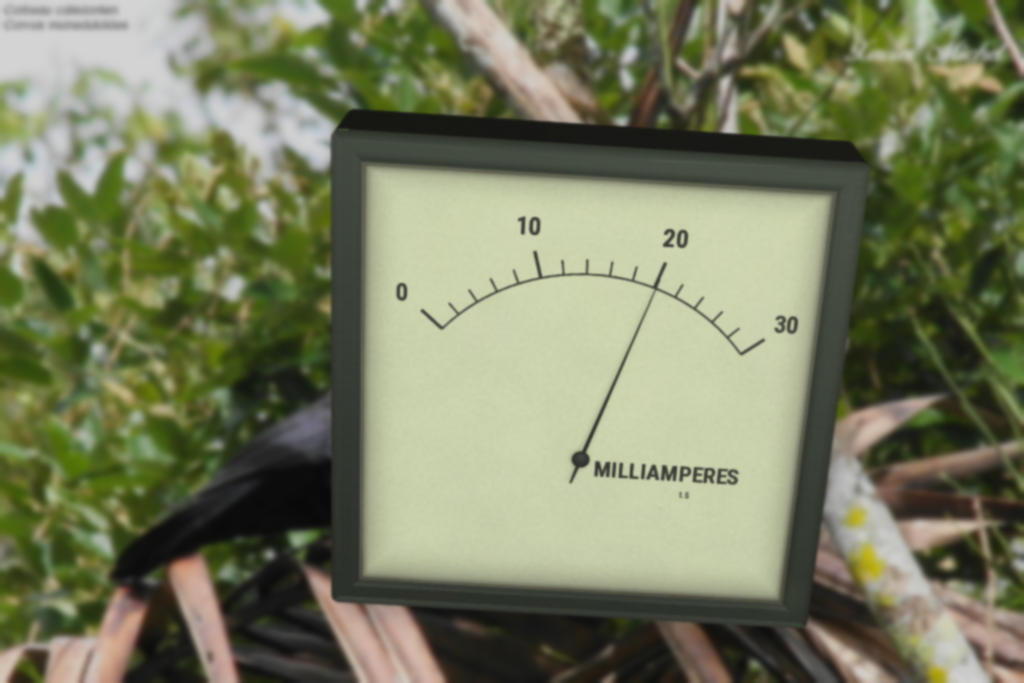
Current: 20
